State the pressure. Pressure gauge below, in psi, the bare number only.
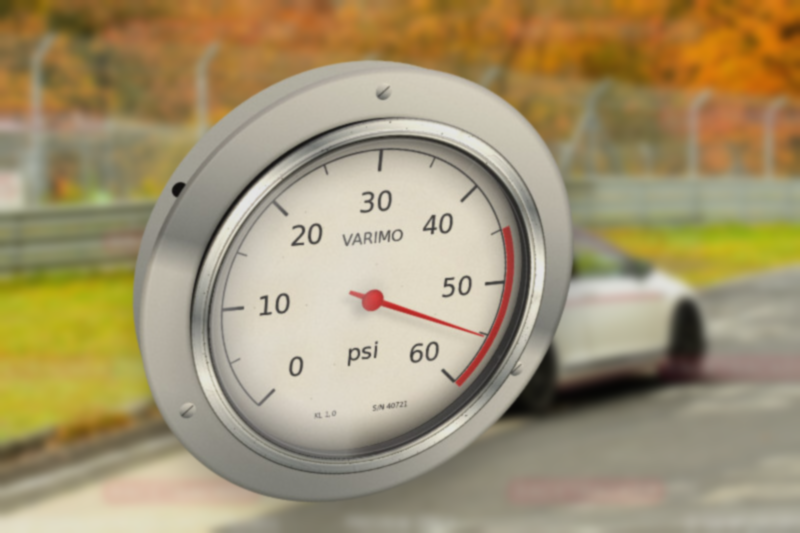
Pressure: 55
